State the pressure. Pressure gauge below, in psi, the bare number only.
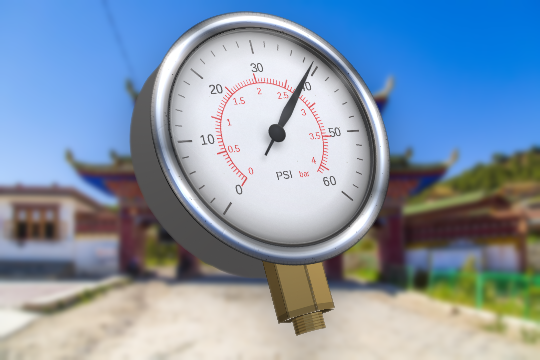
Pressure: 39
